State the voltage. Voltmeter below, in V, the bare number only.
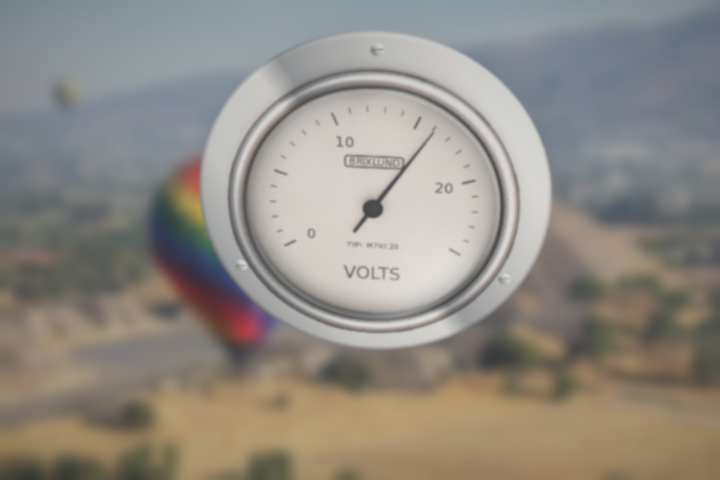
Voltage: 16
